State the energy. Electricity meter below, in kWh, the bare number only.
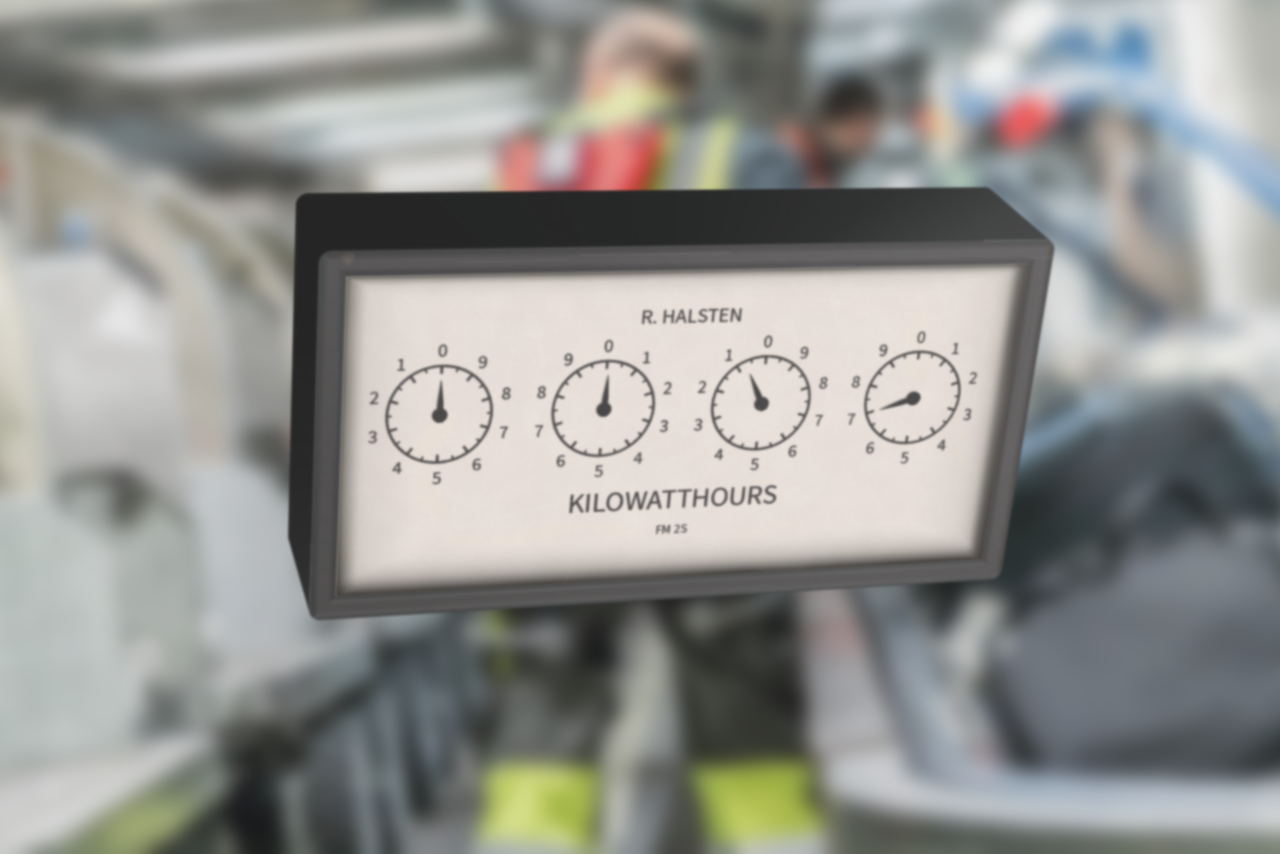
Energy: 7
